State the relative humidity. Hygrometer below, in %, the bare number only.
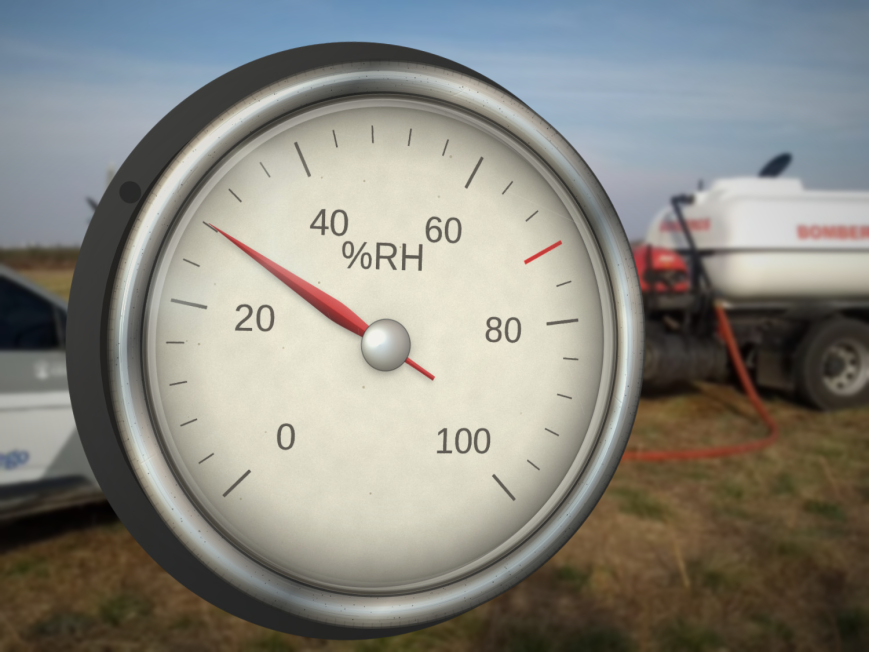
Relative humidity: 28
